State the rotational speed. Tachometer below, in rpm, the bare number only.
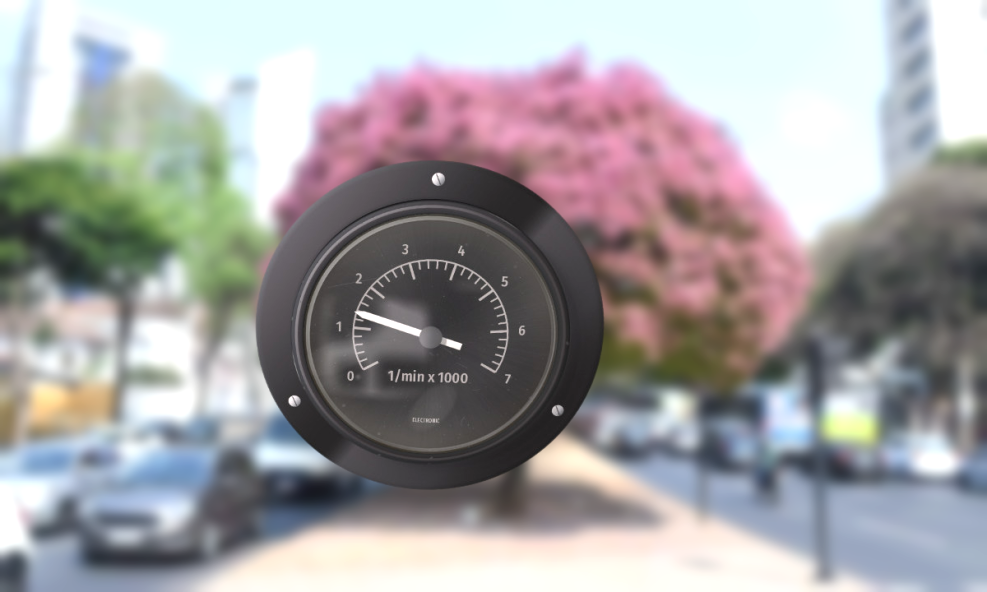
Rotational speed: 1400
